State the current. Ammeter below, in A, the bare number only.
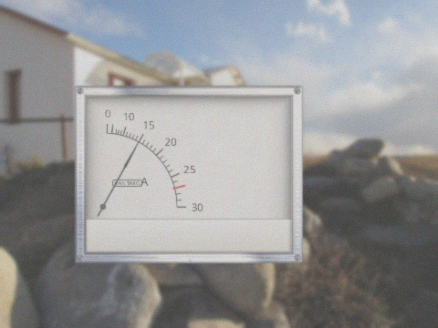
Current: 15
